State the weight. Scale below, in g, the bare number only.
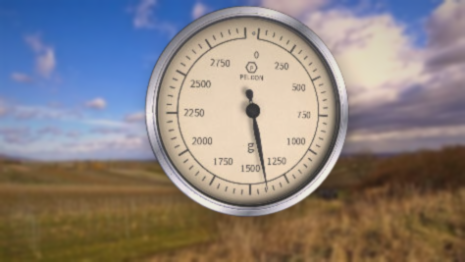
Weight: 1400
